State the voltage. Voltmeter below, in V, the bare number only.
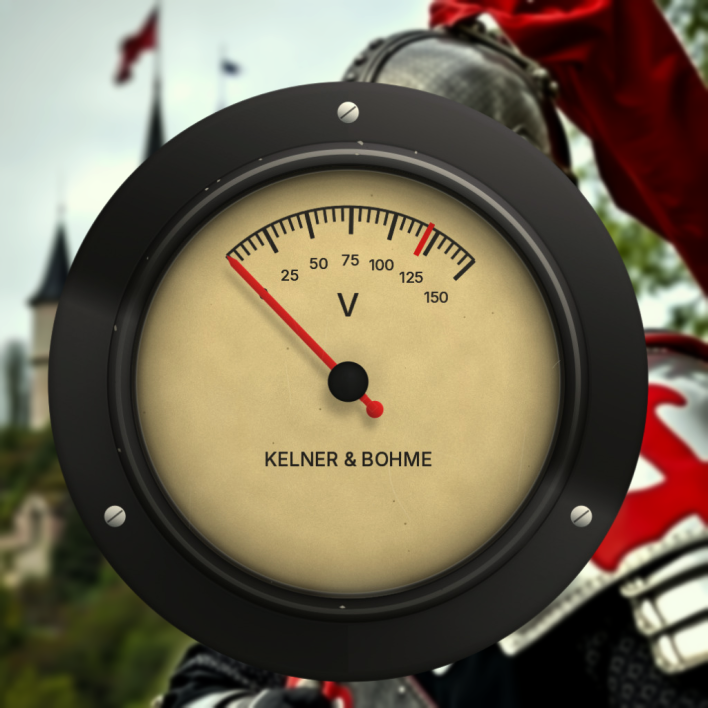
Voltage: 0
